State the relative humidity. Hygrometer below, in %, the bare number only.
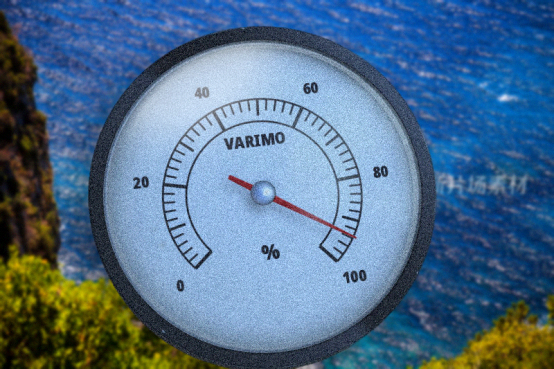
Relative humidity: 94
